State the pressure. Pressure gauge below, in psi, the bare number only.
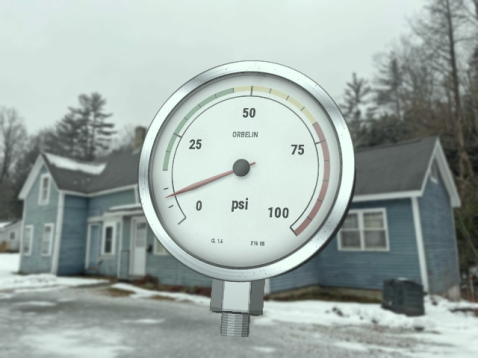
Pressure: 7.5
